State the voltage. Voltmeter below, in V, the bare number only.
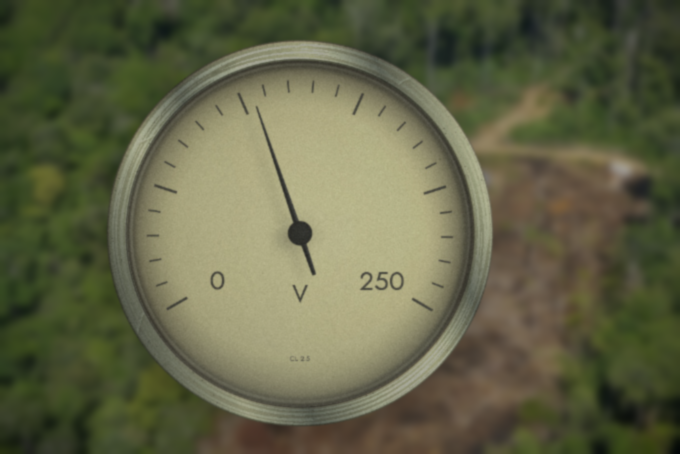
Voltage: 105
